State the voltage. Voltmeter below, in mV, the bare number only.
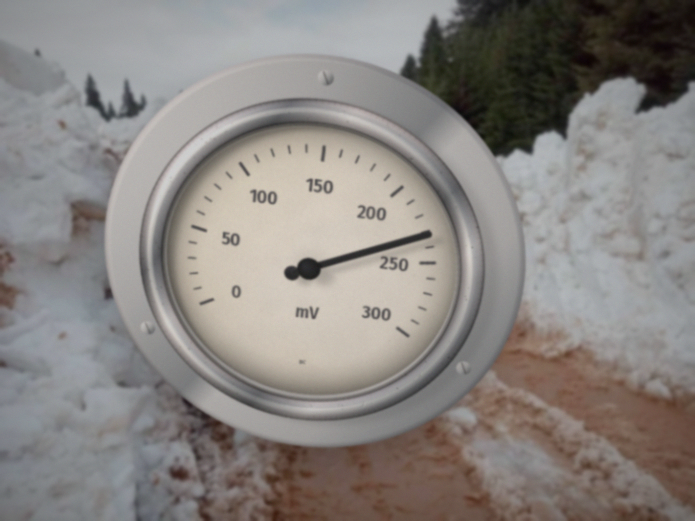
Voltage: 230
